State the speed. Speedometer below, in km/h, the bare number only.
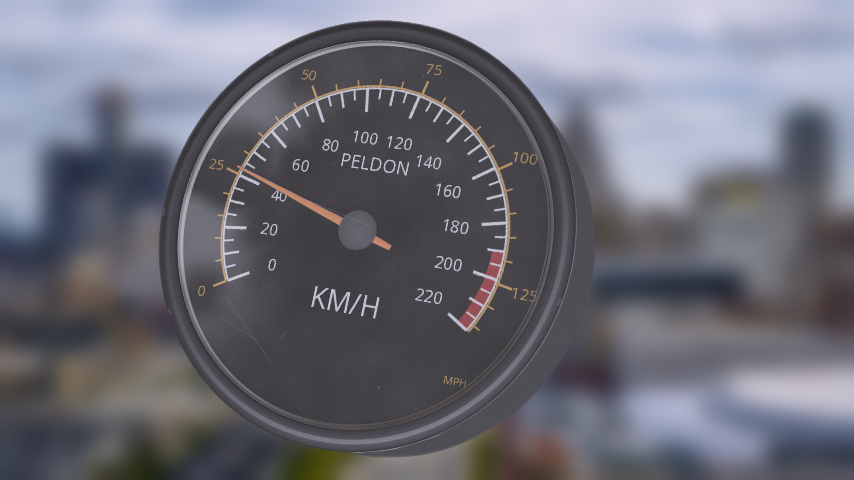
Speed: 42.5
